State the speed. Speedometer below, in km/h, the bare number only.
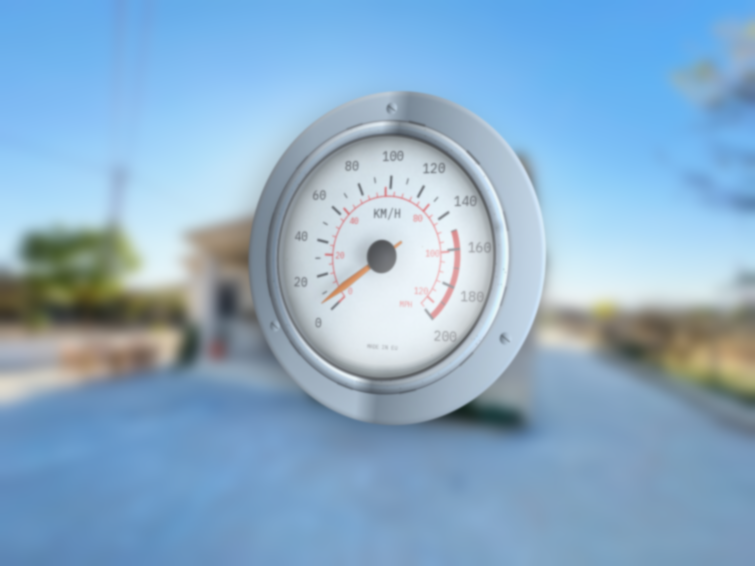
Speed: 5
